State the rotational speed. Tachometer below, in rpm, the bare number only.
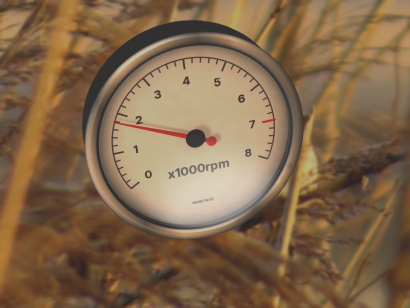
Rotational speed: 1800
